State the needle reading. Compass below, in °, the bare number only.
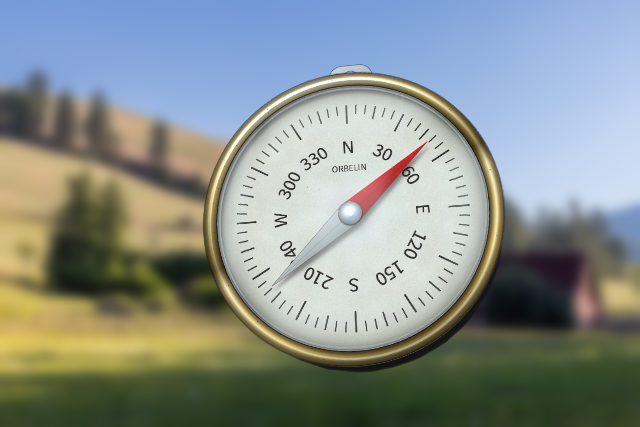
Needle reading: 50
